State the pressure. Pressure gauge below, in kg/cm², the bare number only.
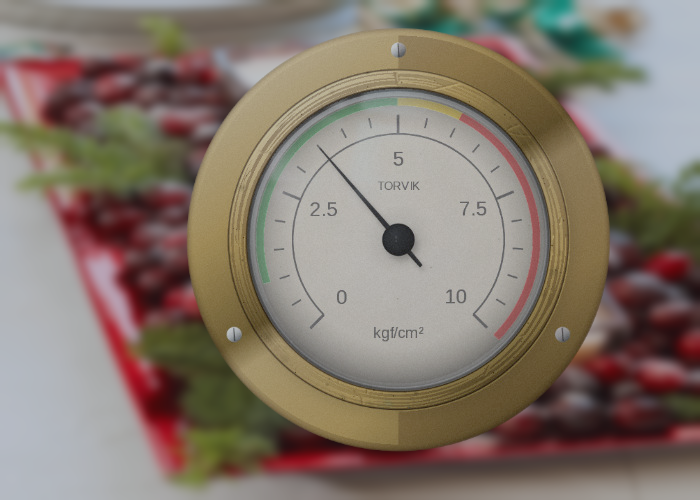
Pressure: 3.5
